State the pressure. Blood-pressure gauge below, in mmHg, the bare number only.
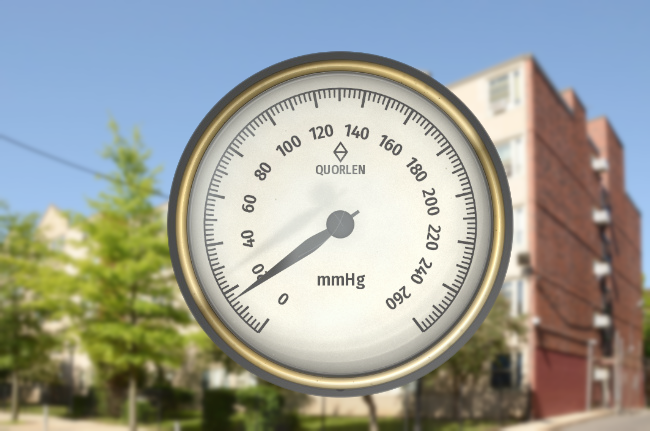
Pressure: 16
